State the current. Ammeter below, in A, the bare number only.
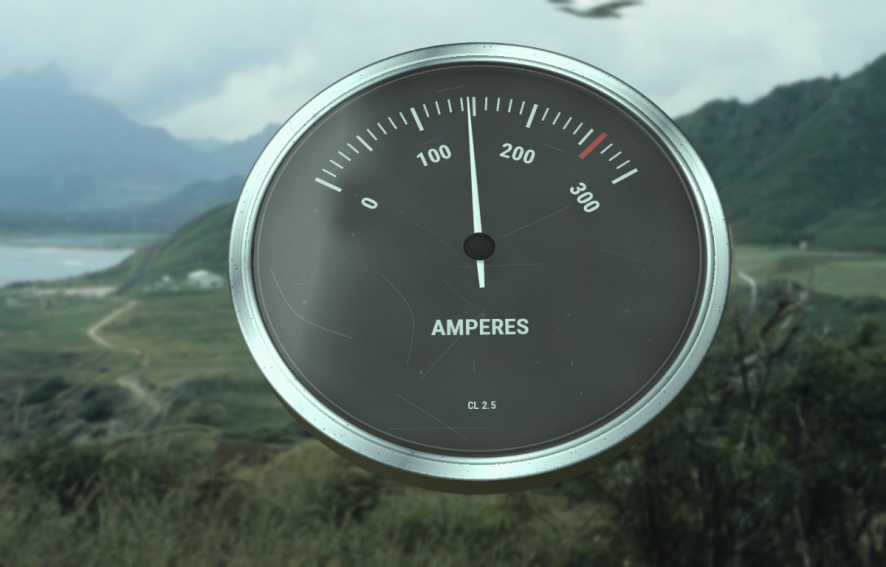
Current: 145
